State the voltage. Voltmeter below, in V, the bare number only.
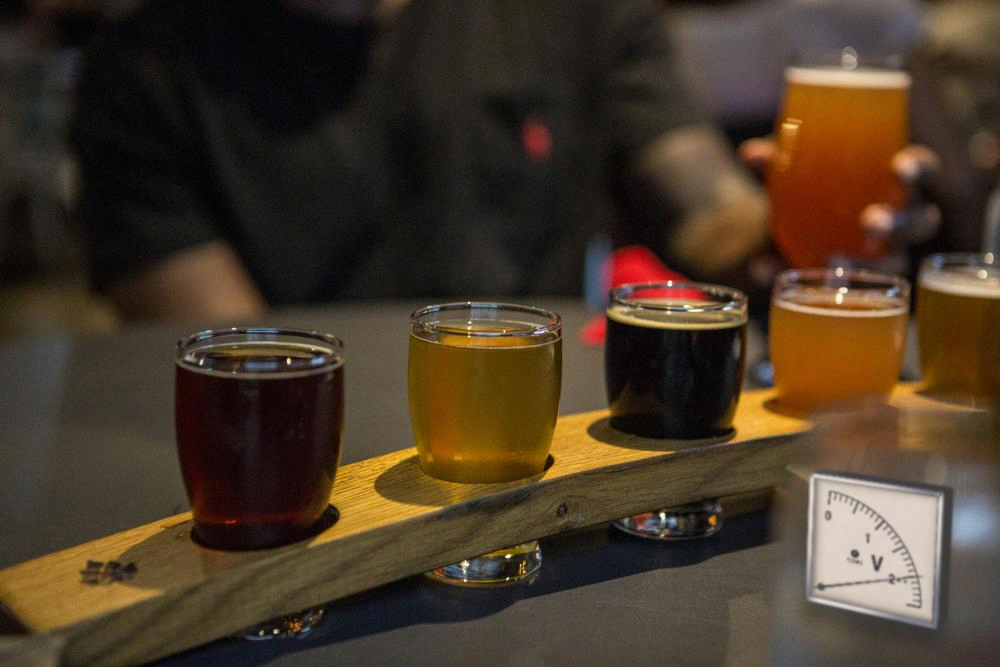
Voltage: 2
